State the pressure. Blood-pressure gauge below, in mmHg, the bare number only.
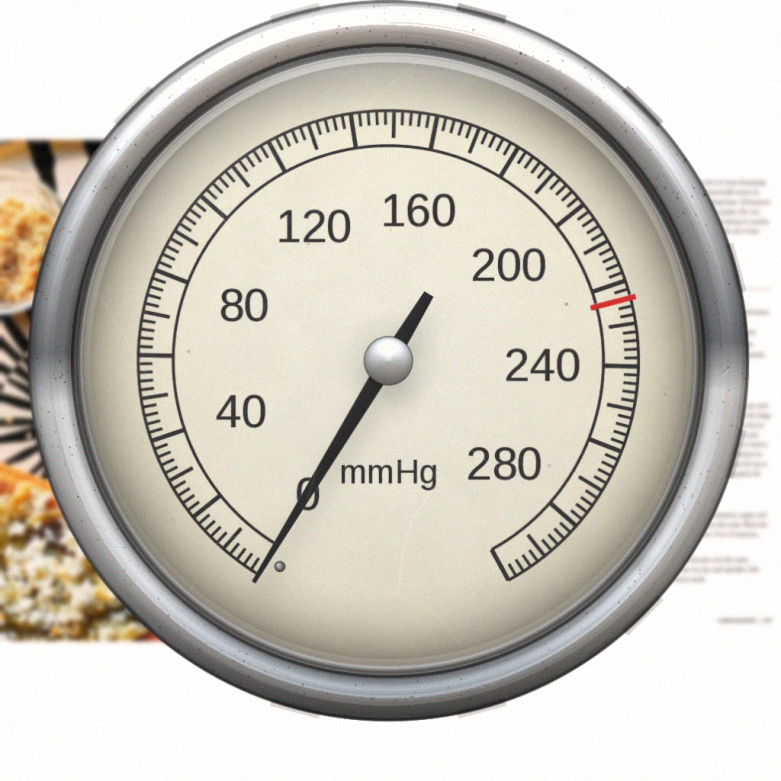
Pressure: 0
